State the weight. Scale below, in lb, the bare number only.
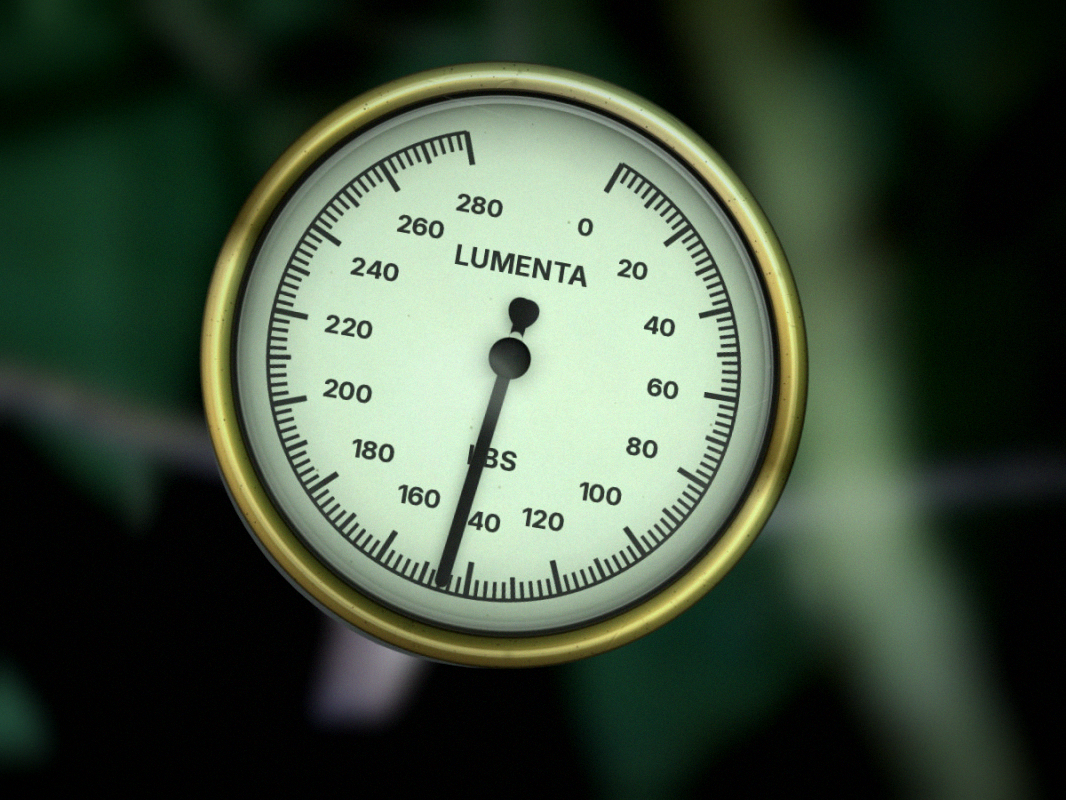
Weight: 146
